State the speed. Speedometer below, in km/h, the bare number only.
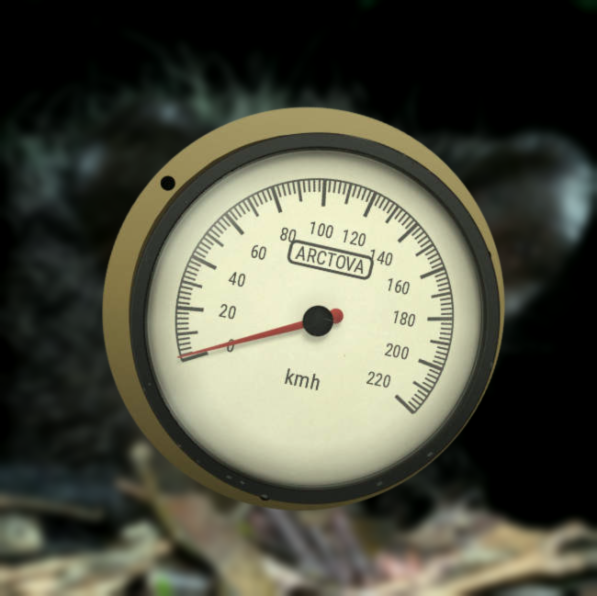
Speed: 2
